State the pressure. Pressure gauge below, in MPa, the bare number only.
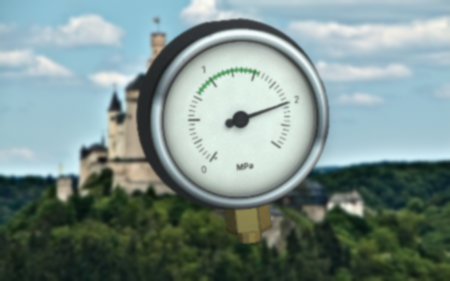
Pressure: 2
